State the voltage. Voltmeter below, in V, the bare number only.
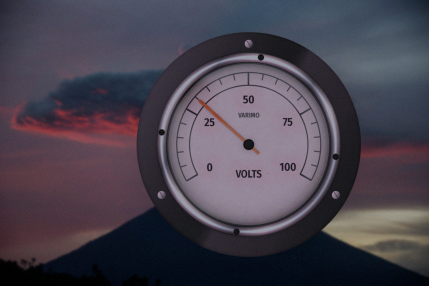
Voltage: 30
